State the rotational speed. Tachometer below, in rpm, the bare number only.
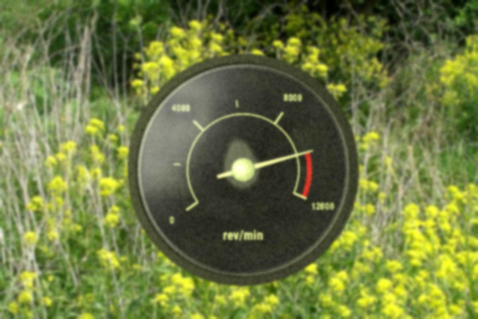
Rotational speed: 10000
